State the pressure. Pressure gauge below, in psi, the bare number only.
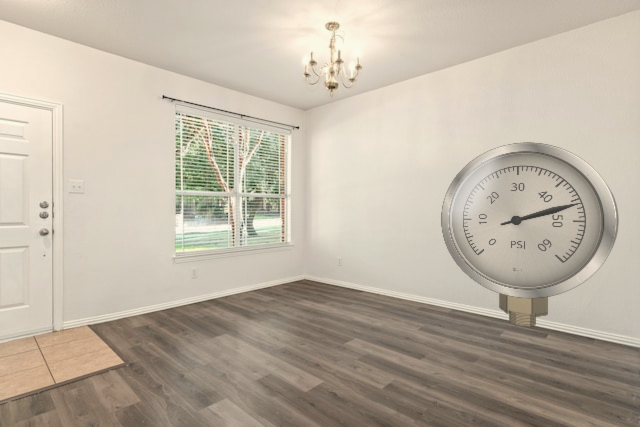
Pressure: 46
